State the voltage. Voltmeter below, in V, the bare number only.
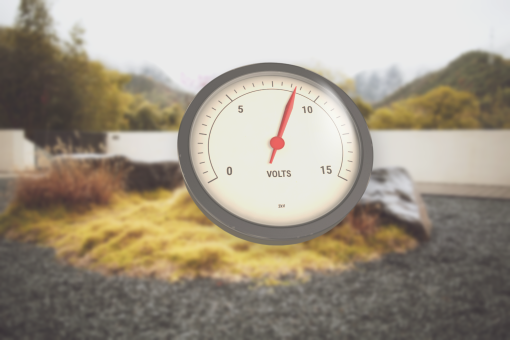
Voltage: 8.75
